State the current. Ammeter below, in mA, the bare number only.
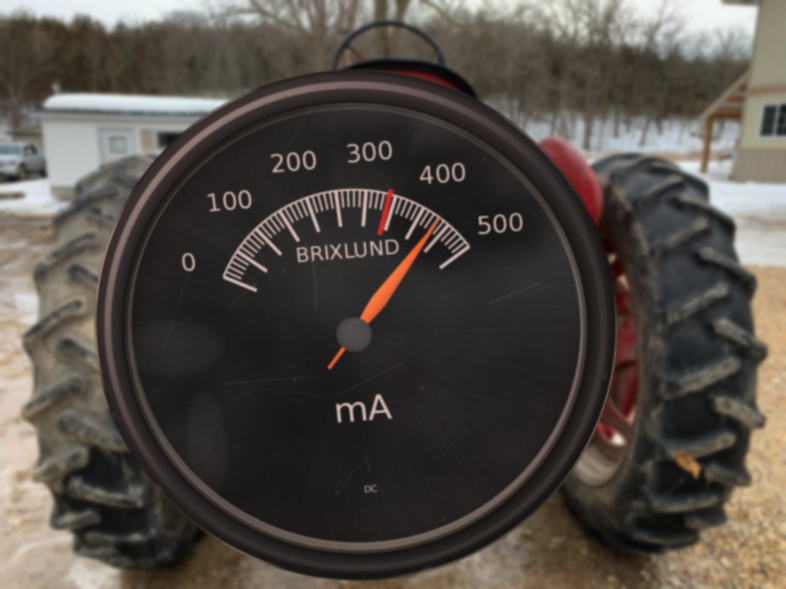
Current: 430
